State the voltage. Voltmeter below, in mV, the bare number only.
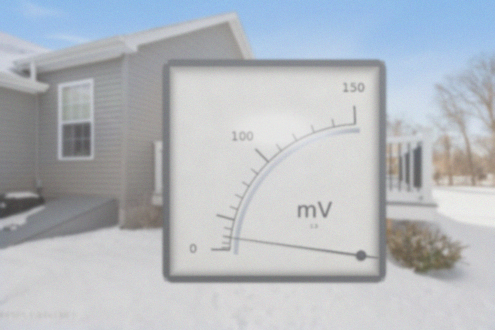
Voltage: 30
